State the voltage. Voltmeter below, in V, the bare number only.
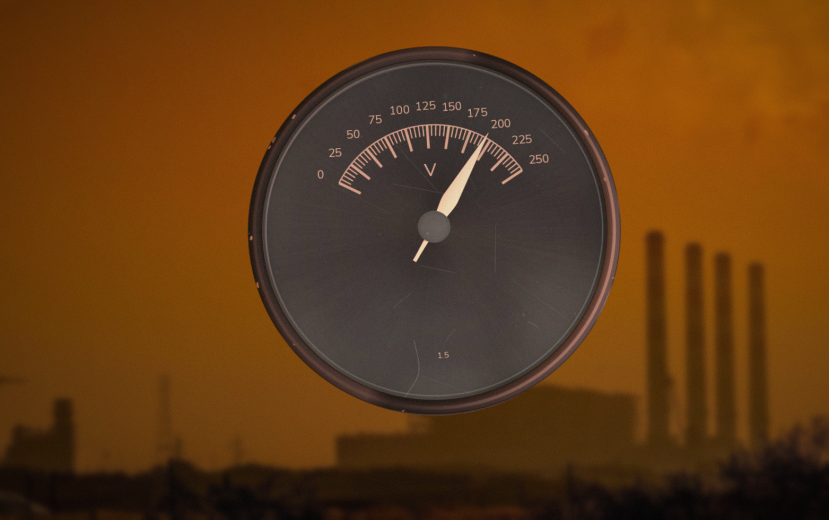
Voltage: 195
